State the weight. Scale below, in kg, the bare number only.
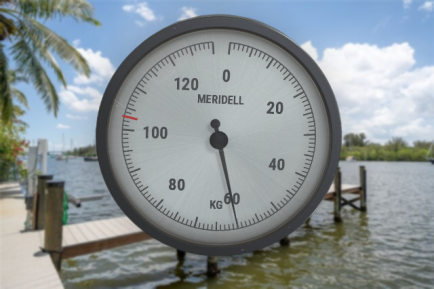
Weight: 60
